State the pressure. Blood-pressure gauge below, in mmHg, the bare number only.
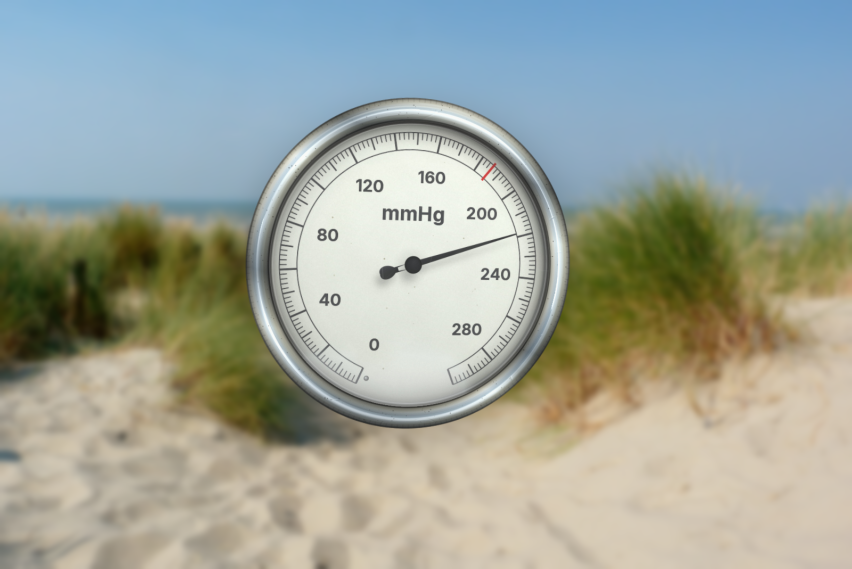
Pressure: 218
